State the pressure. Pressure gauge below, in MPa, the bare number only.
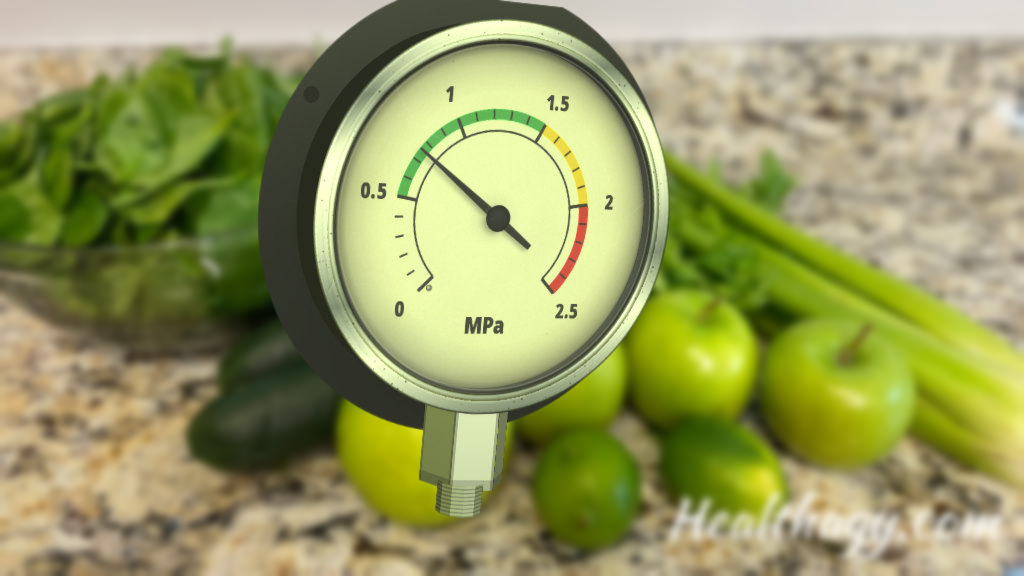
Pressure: 0.75
